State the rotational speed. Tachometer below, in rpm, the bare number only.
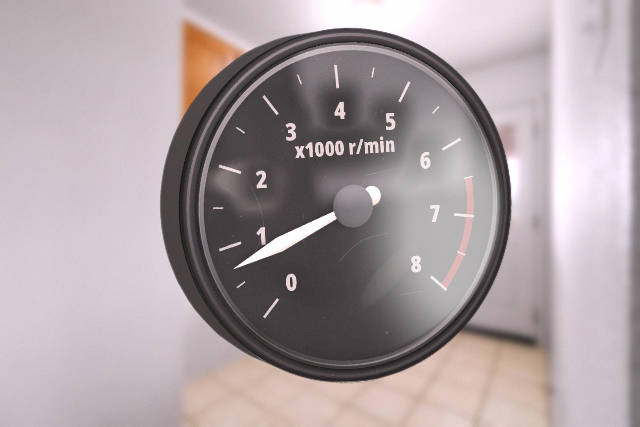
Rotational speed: 750
